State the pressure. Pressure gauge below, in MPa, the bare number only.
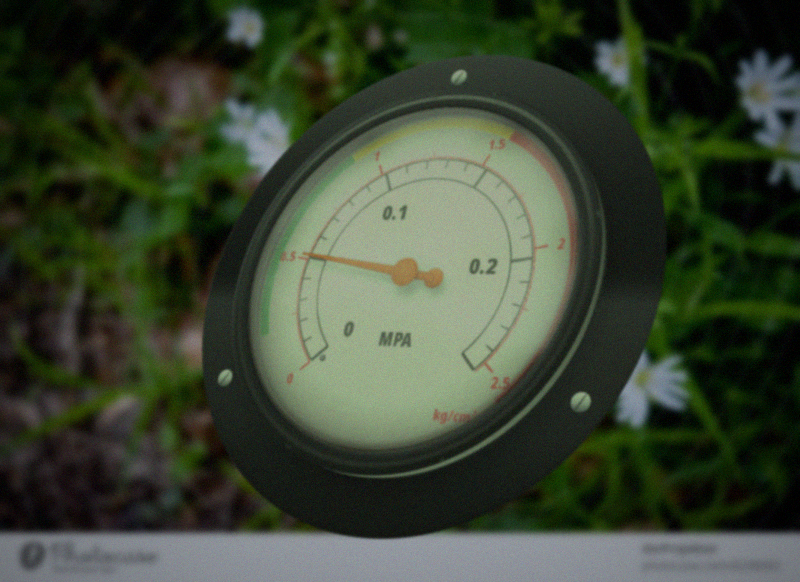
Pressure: 0.05
